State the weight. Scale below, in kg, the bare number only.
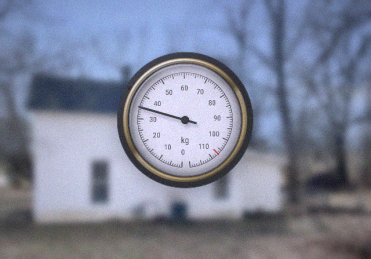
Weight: 35
